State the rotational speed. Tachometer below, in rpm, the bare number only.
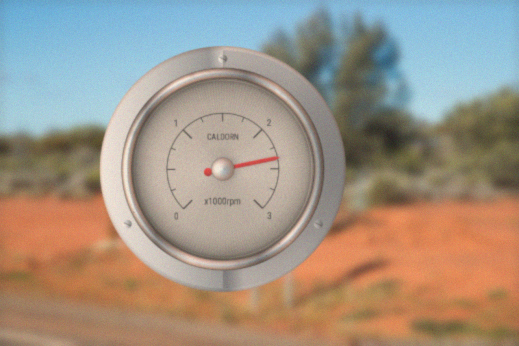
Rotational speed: 2375
